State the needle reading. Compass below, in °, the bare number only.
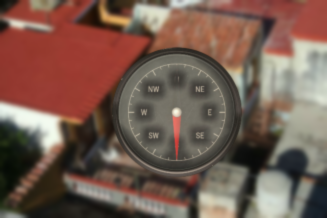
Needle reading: 180
